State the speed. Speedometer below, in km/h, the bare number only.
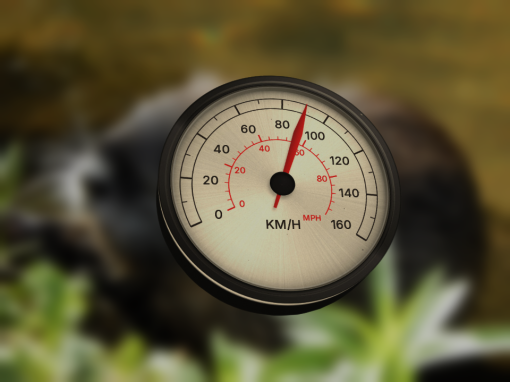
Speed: 90
